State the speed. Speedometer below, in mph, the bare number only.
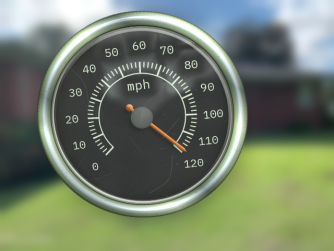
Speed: 118
